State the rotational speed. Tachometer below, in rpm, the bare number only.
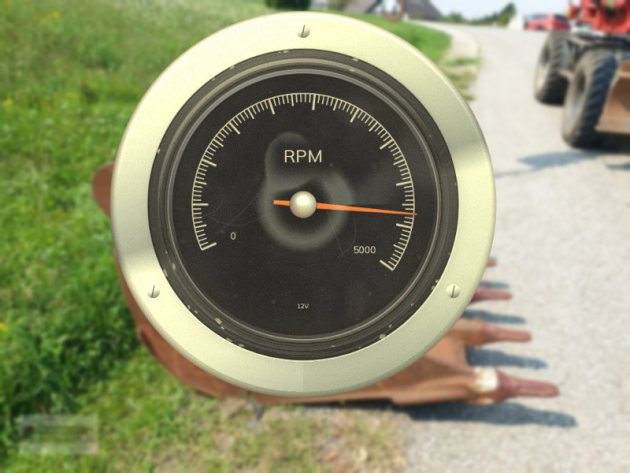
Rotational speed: 4350
